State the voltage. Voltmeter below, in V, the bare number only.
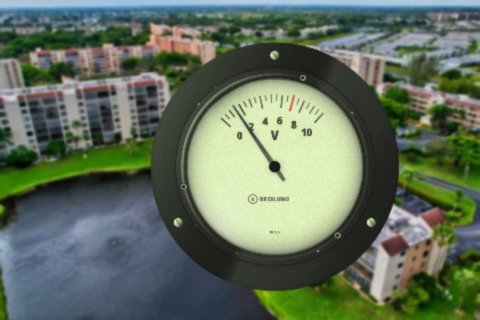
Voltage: 1.5
